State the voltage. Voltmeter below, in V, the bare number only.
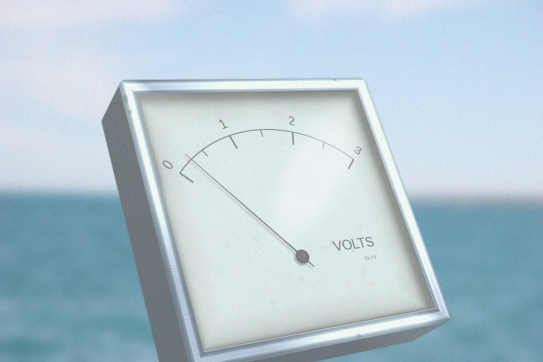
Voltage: 0.25
